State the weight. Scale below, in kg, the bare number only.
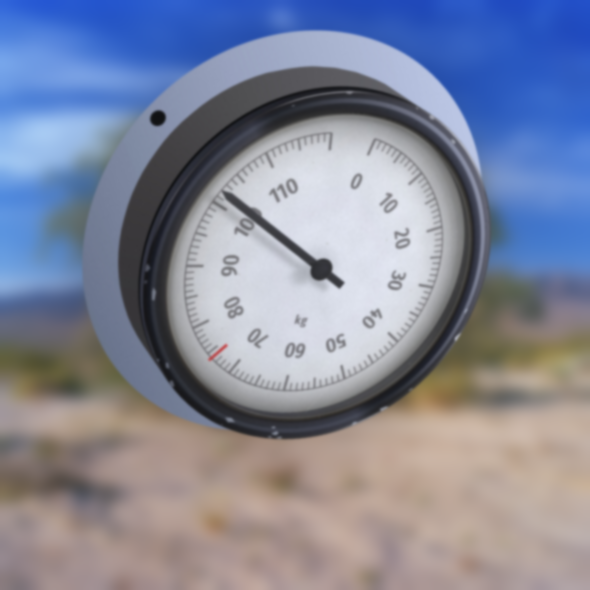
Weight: 102
